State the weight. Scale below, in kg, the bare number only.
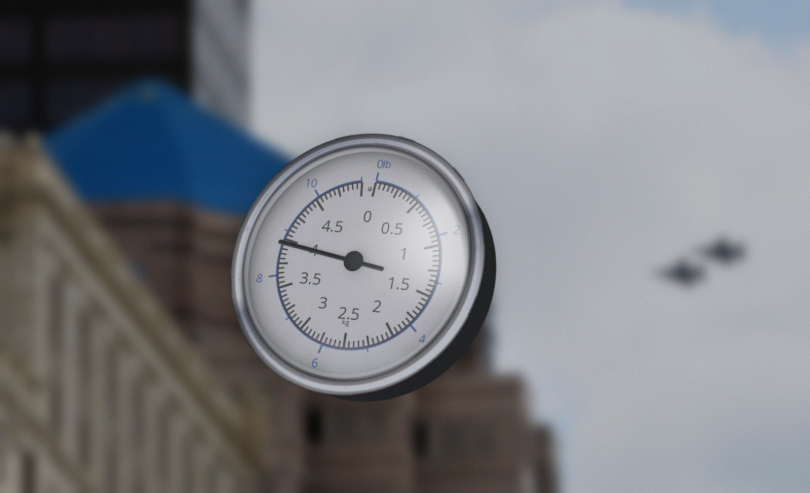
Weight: 3.95
